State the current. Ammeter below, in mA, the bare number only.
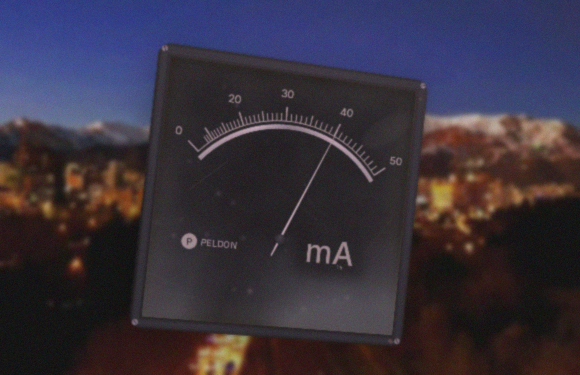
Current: 40
